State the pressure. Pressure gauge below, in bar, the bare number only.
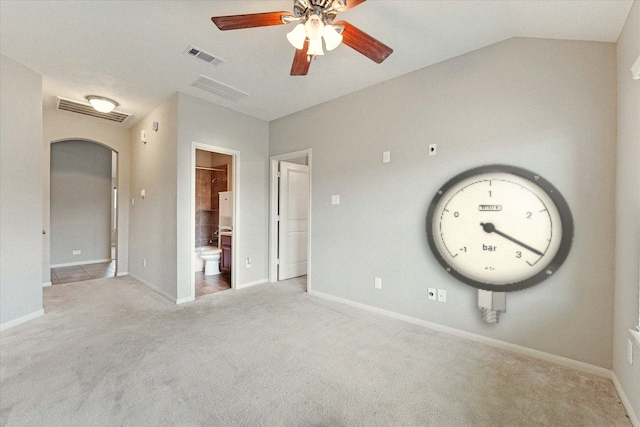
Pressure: 2.75
